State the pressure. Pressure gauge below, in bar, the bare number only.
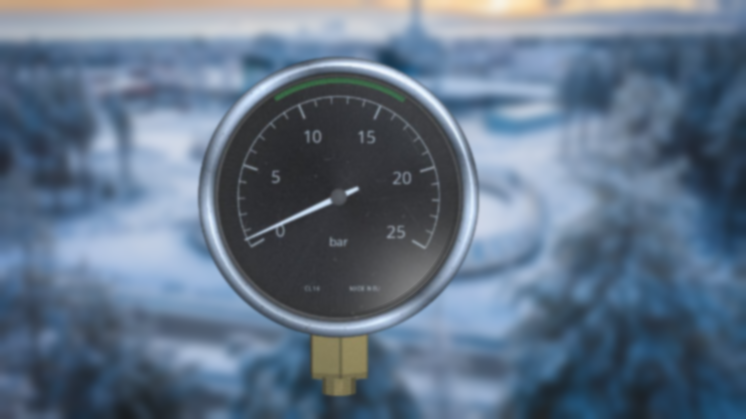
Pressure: 0.5
